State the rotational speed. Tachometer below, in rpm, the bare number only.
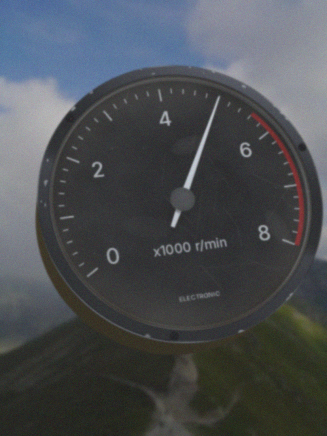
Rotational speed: 5000
